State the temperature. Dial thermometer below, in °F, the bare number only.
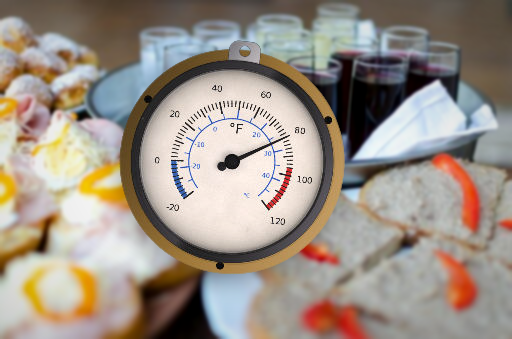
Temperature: 80
